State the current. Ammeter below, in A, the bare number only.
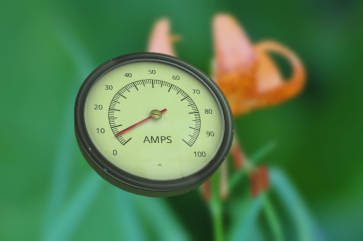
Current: 5
